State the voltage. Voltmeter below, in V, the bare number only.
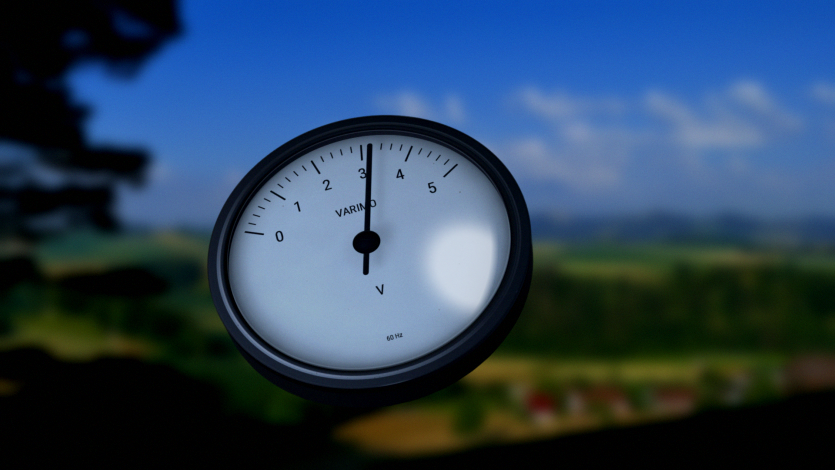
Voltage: 3.2
